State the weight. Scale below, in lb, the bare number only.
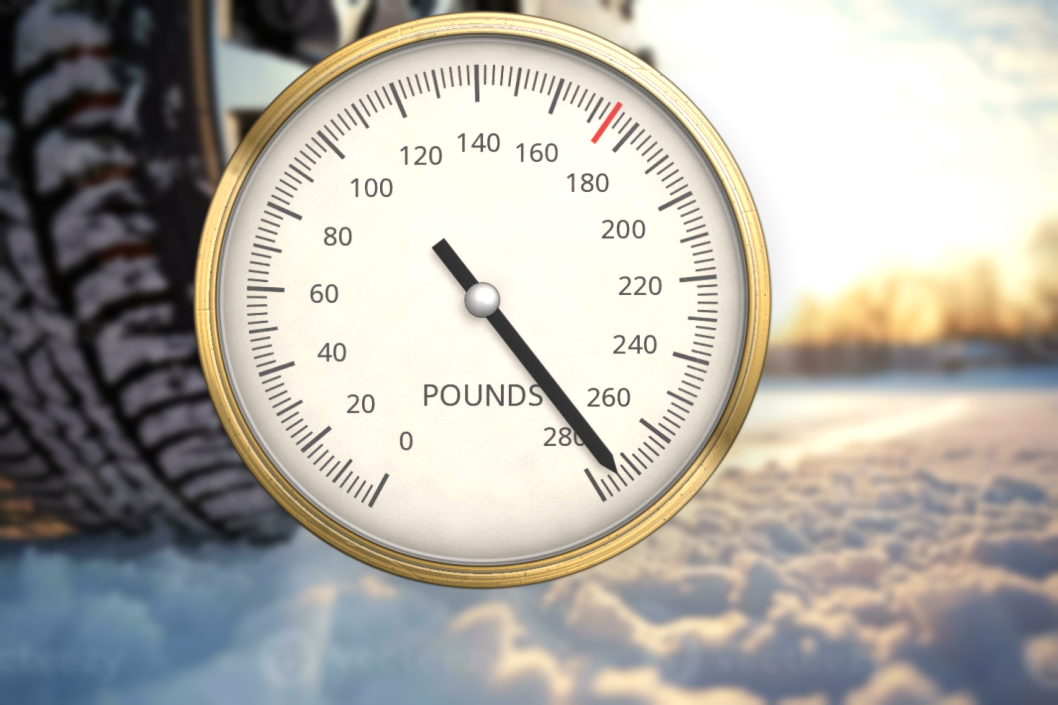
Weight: 274
